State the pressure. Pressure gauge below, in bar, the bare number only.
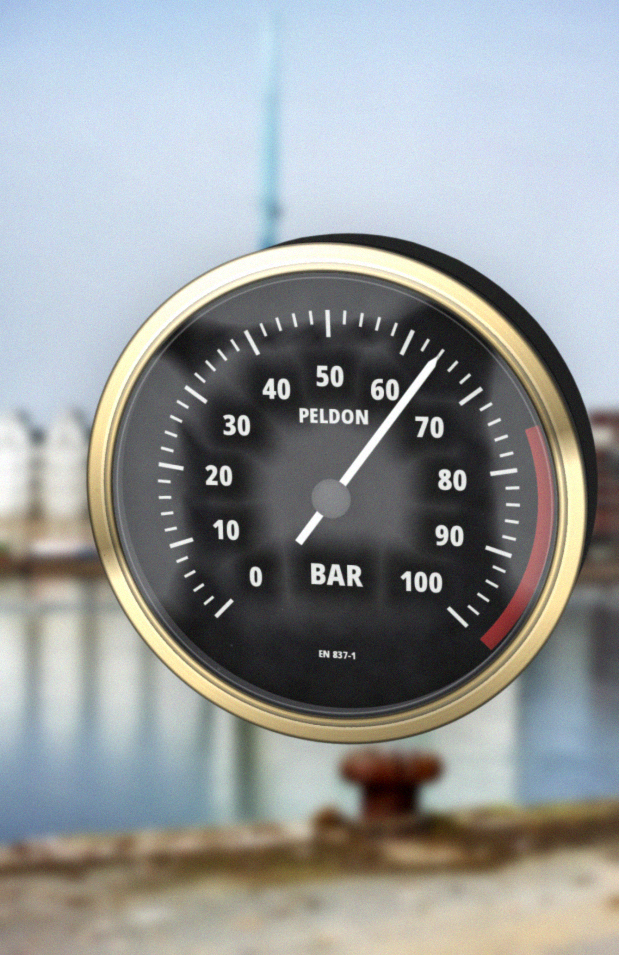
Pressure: 64
